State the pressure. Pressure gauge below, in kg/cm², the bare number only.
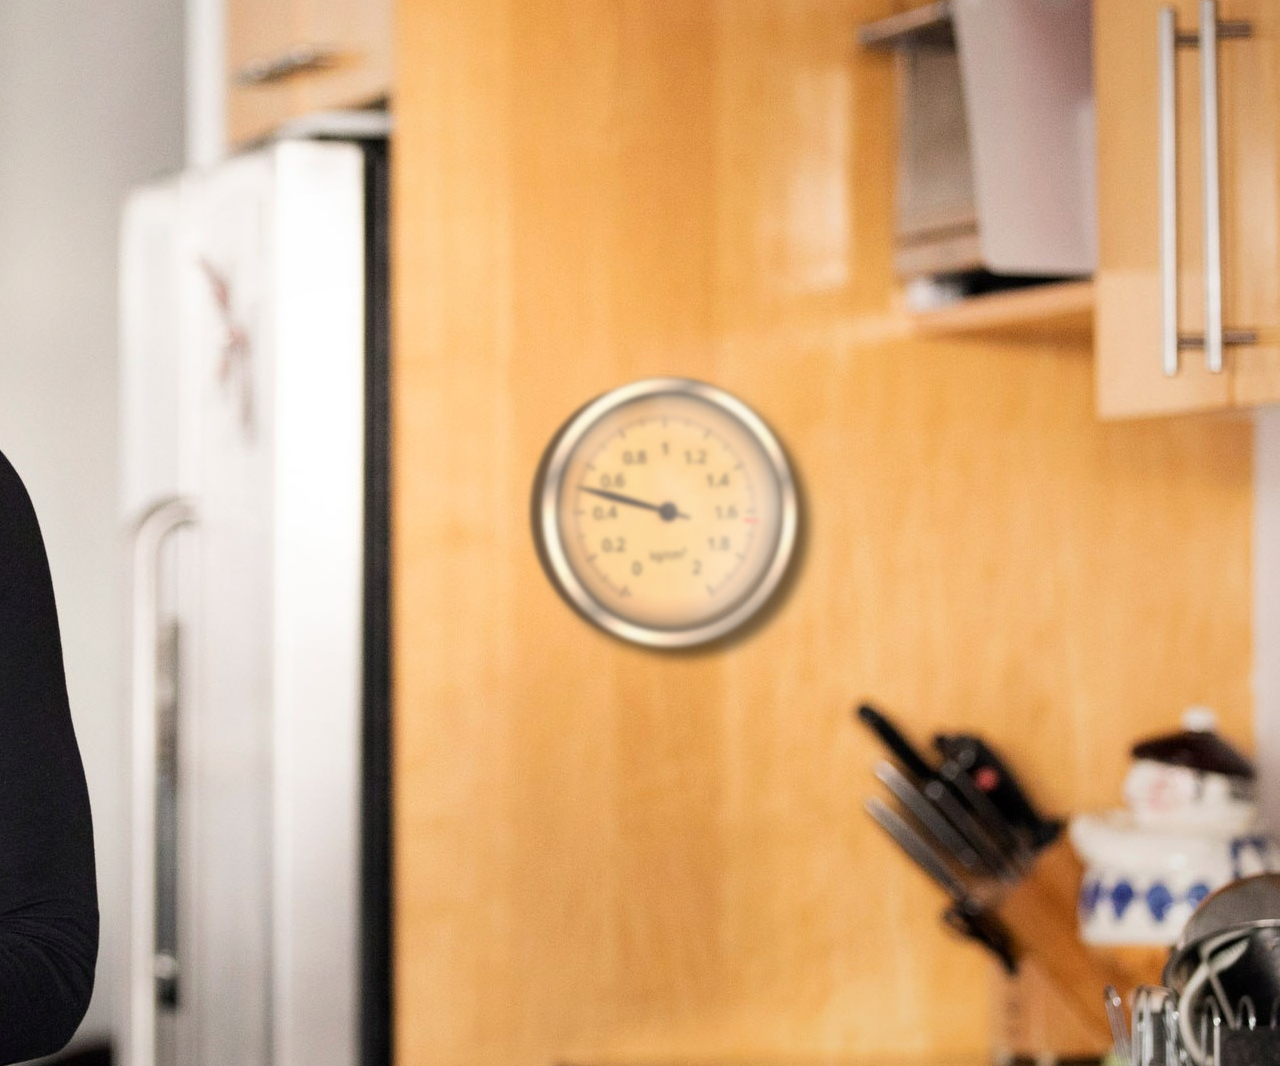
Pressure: 0.5
